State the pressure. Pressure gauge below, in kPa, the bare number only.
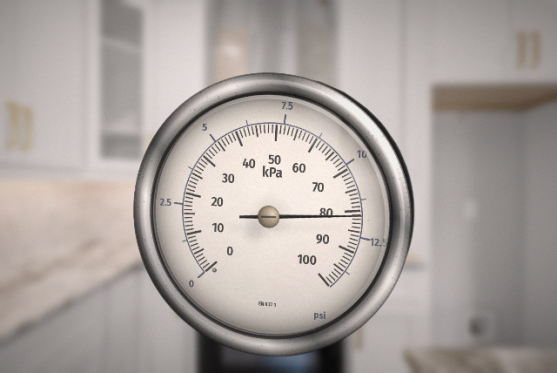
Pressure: 81
